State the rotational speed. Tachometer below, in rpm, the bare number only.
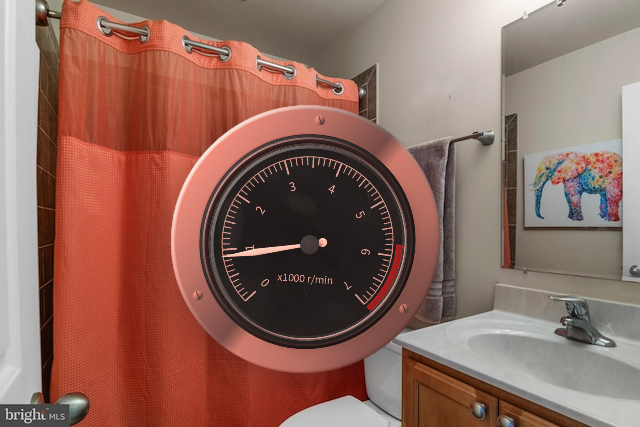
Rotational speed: 900
